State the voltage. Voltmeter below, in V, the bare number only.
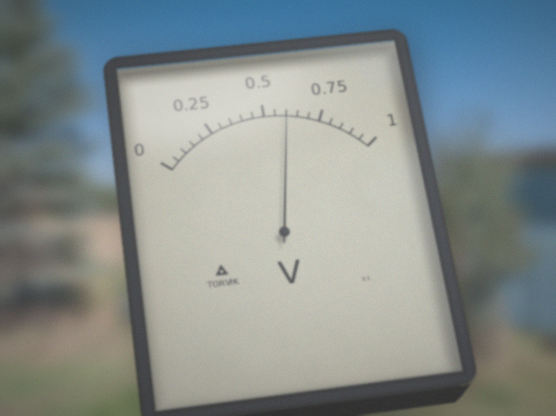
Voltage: 0.6
